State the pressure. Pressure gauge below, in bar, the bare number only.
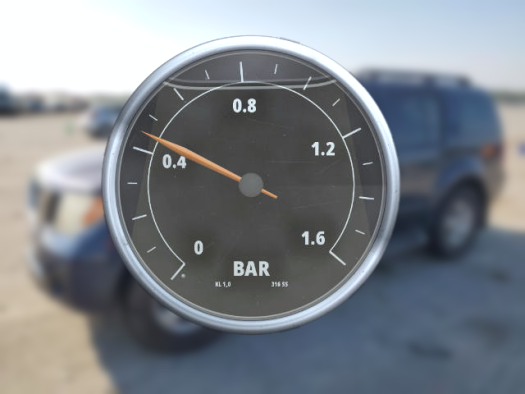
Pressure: 0.45
